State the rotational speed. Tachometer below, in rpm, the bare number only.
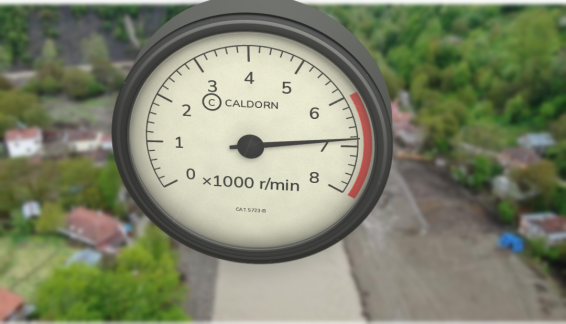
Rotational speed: 6800
